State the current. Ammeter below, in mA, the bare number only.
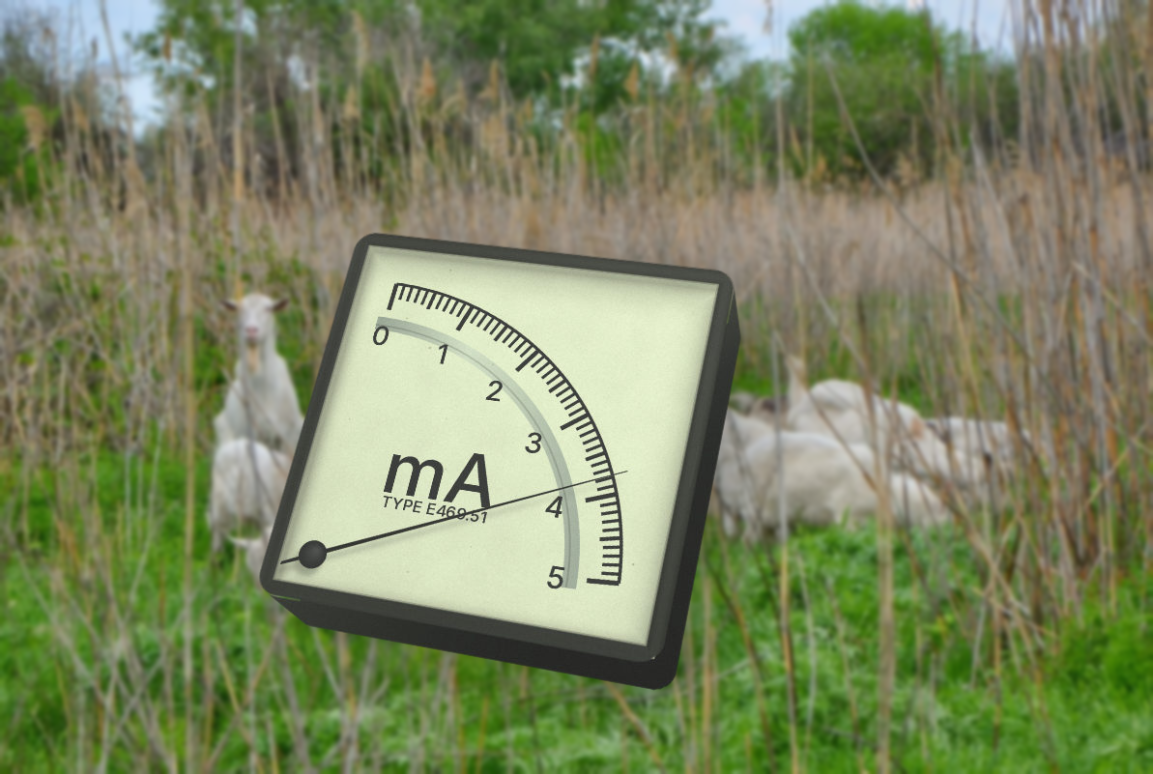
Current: 3.8
